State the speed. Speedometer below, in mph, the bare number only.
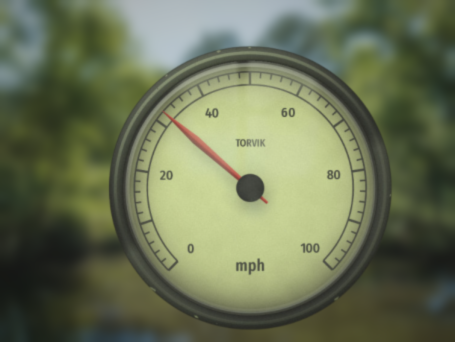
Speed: 32
